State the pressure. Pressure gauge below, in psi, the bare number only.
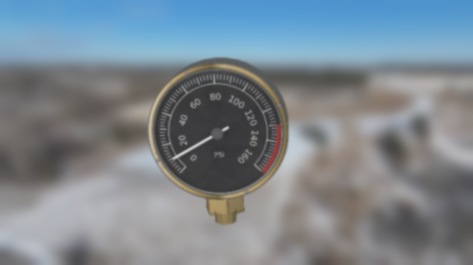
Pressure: 10
